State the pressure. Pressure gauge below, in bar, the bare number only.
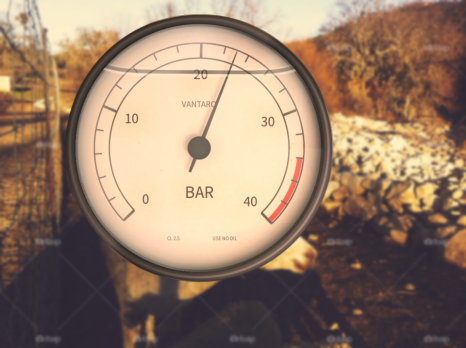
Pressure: 23
